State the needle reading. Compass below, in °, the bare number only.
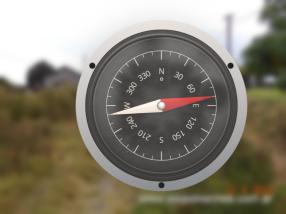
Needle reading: 80
